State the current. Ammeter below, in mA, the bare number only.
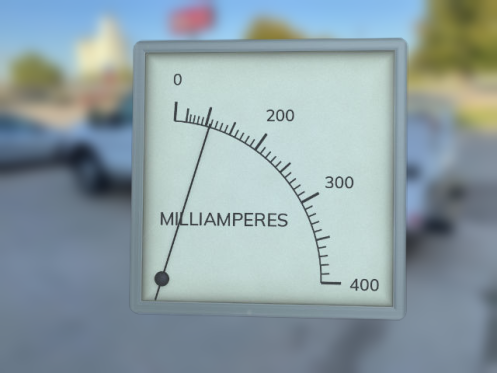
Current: 110
